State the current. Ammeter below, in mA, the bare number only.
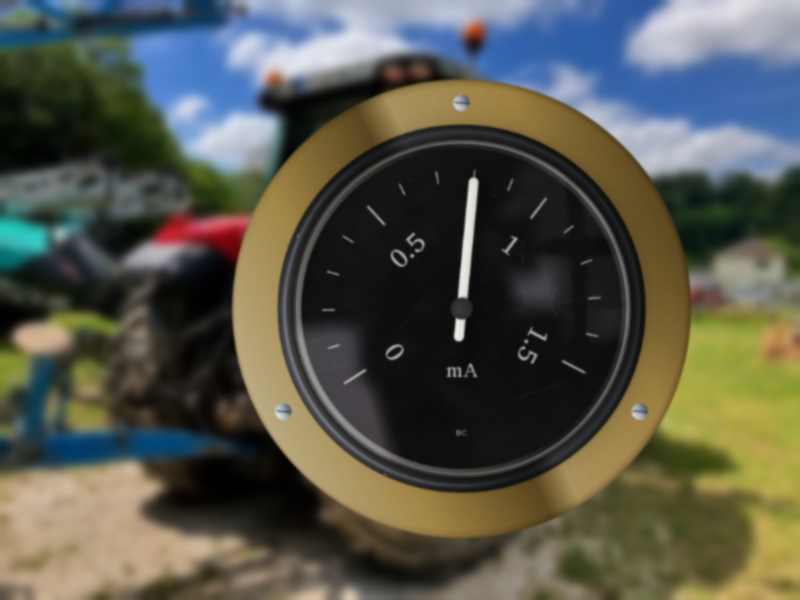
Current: 0.8
